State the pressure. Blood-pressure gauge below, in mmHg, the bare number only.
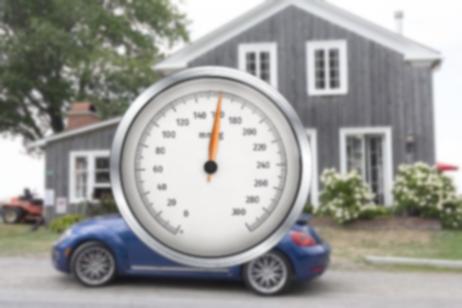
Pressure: 160
